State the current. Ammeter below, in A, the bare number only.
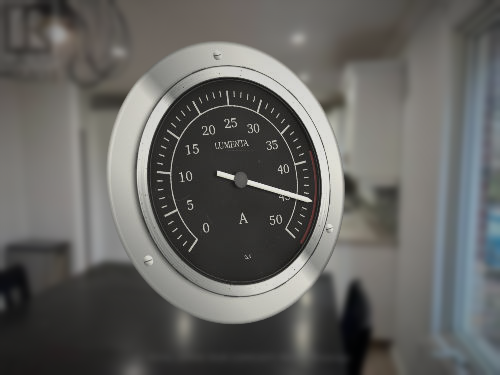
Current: 45
